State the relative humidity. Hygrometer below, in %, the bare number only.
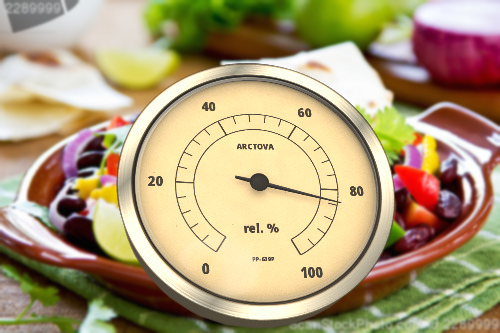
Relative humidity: 84
